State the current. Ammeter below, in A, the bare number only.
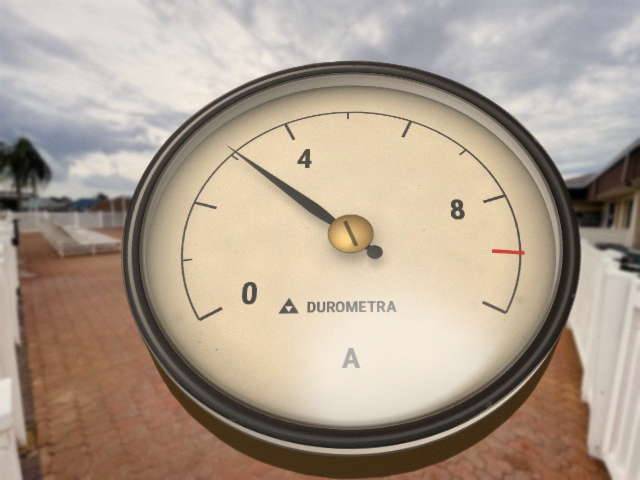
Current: 3
